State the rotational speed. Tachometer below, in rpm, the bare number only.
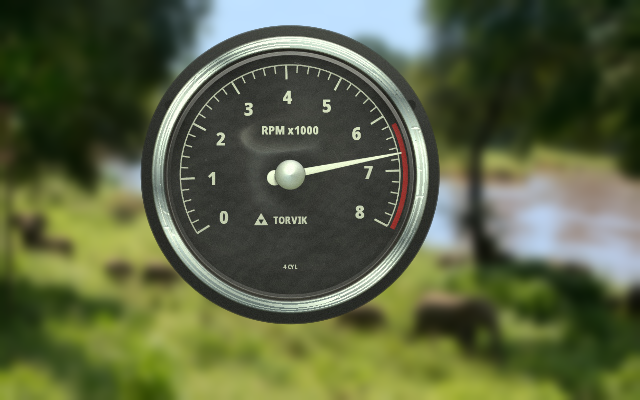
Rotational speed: 6700
